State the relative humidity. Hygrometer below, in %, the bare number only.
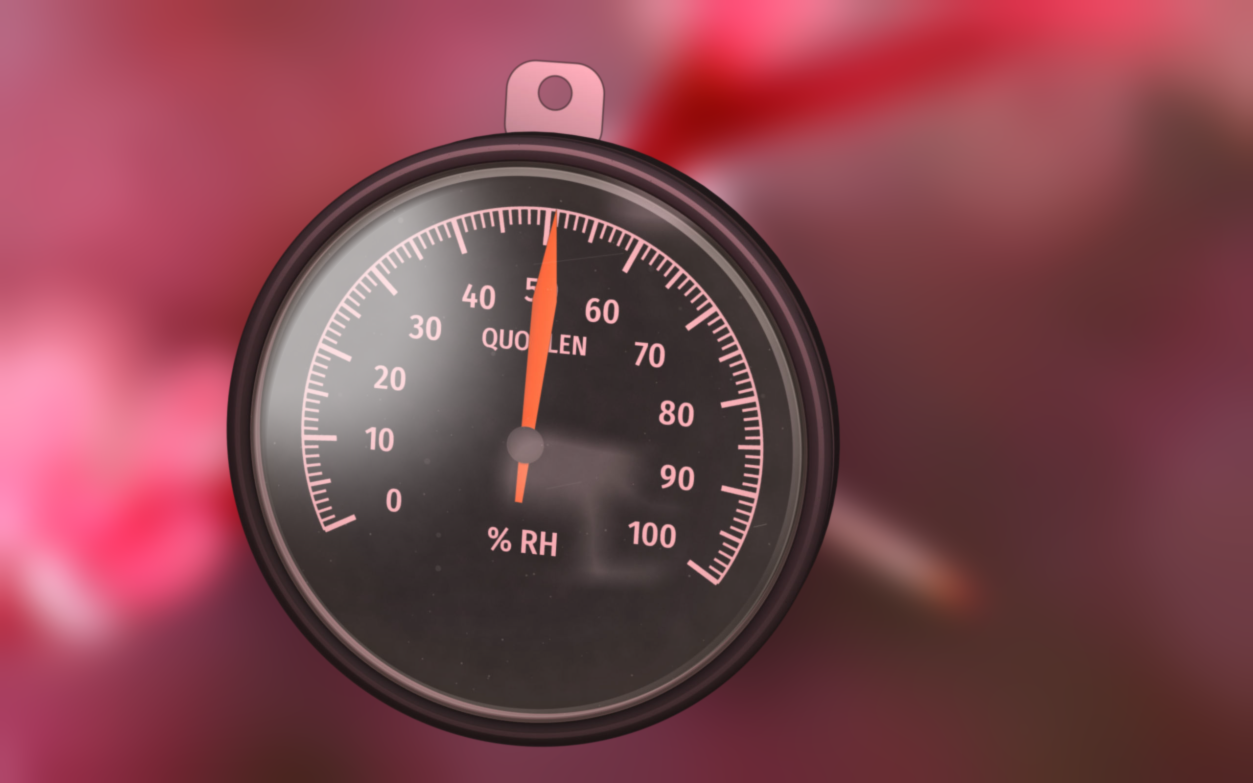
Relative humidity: 51
